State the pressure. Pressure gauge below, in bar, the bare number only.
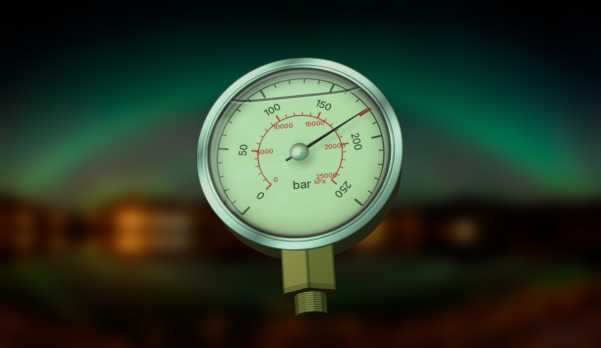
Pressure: 180
